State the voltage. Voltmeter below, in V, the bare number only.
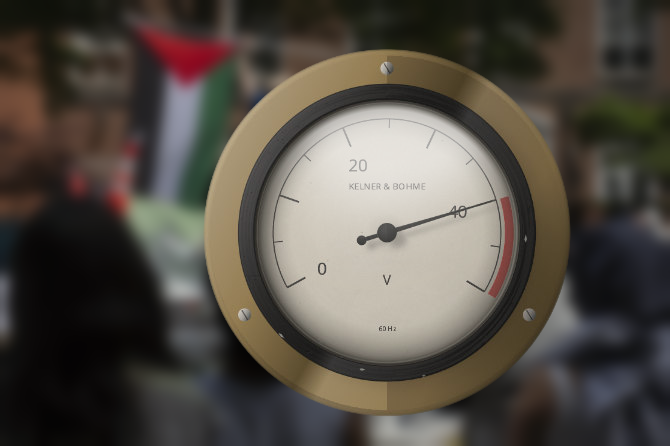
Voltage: 40
